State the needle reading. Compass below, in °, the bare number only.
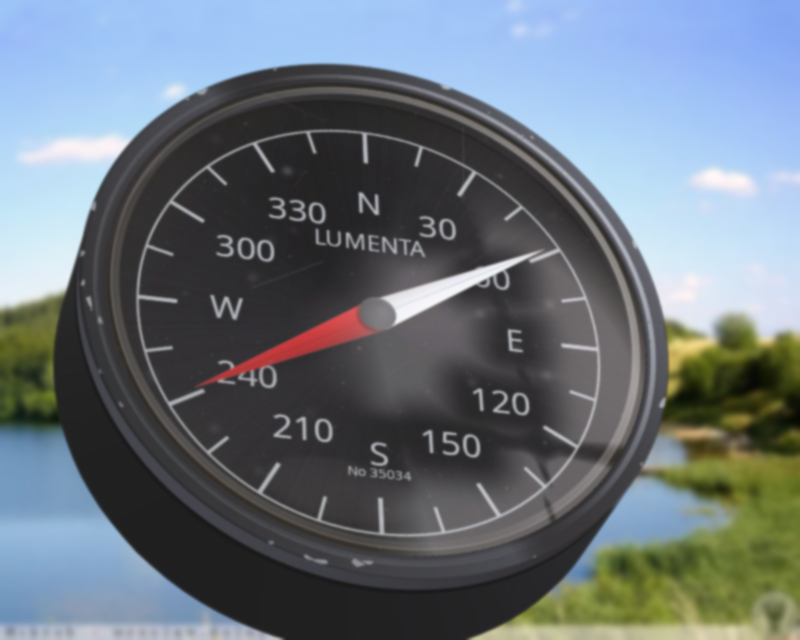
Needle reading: 240
